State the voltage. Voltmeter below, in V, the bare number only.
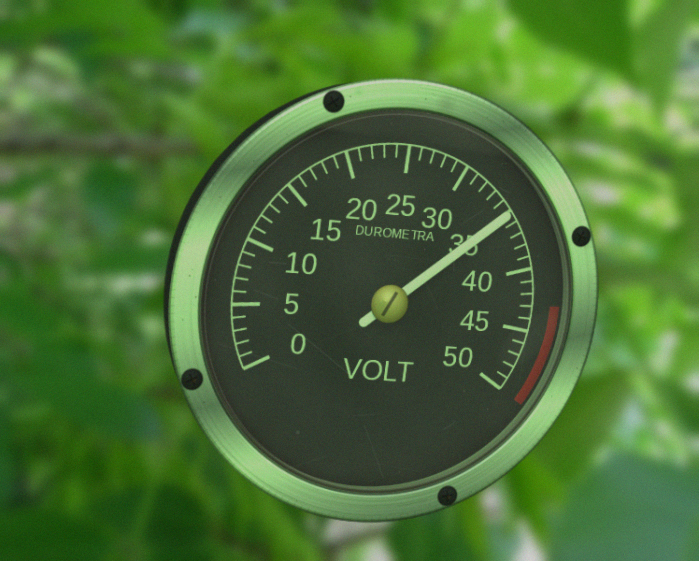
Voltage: 35
